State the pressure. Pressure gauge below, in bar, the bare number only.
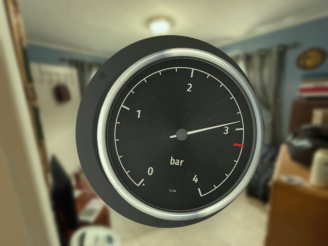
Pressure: 2.9
